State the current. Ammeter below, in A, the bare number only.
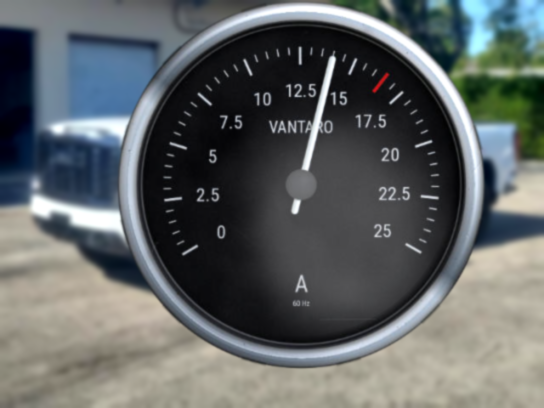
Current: 14
